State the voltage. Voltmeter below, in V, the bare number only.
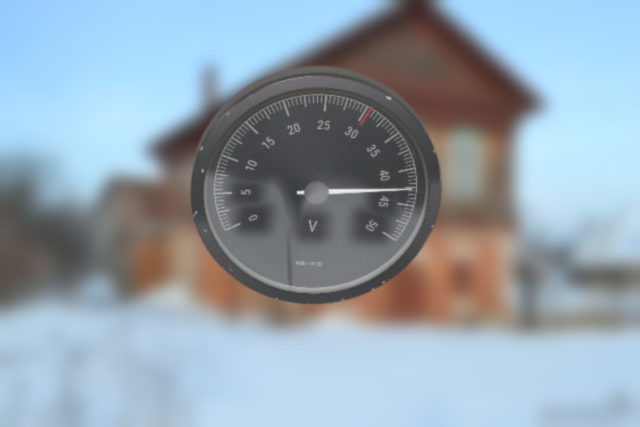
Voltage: 42.5
